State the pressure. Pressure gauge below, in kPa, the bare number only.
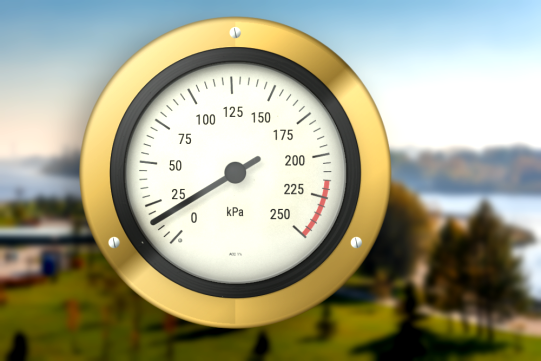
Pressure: 15
